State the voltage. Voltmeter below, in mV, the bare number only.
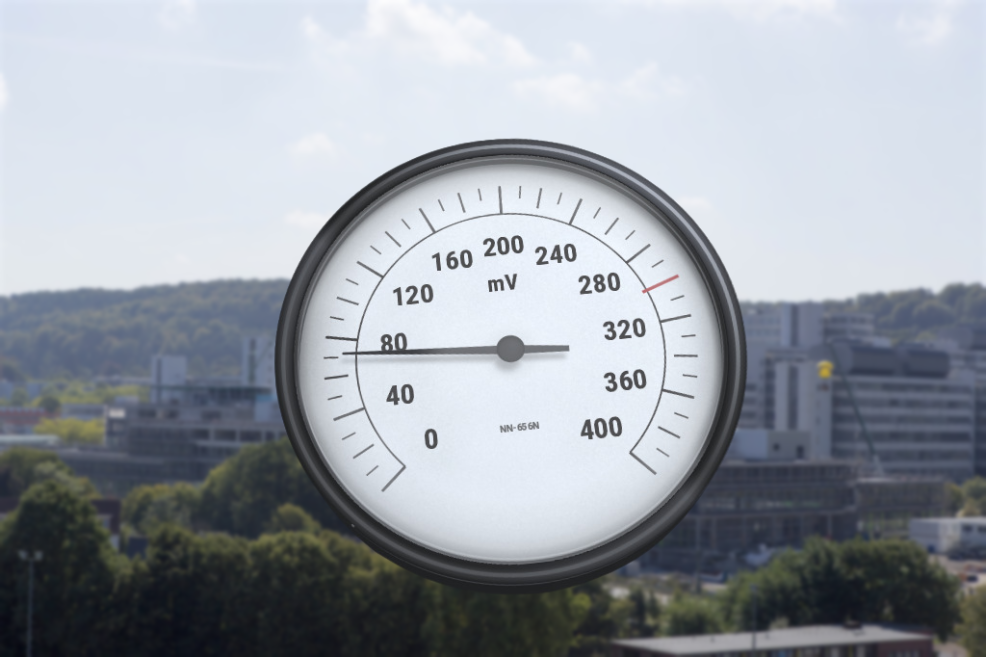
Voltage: 70
